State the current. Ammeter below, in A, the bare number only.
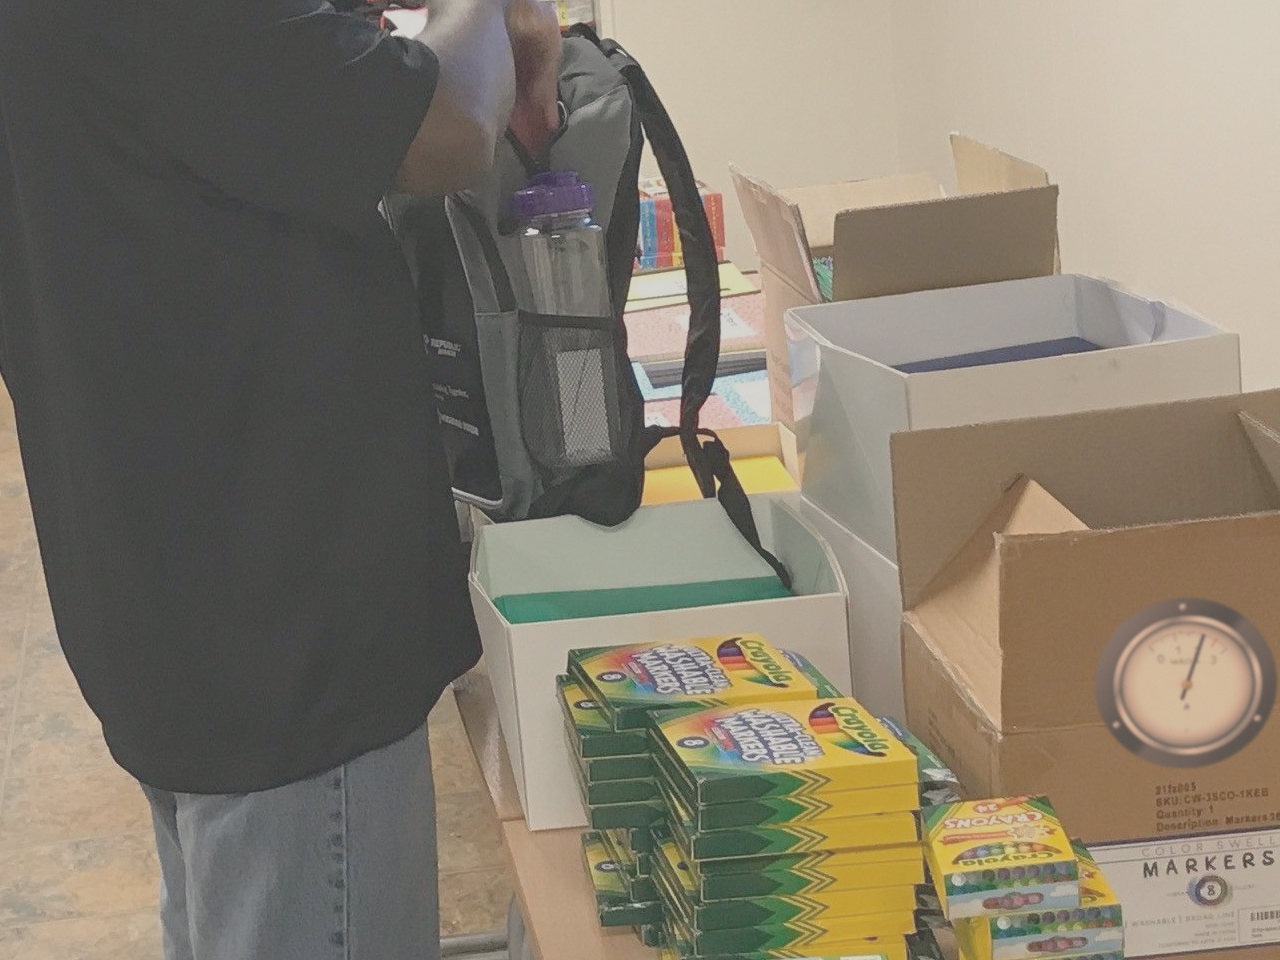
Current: 2
